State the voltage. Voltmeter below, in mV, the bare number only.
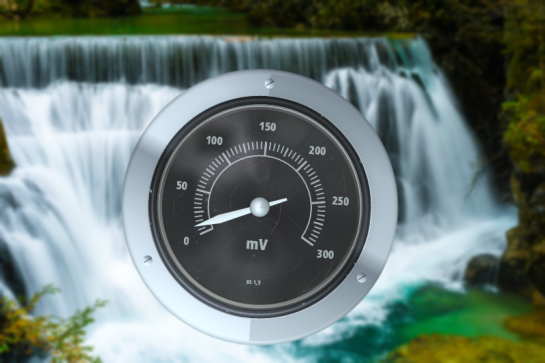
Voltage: 10
